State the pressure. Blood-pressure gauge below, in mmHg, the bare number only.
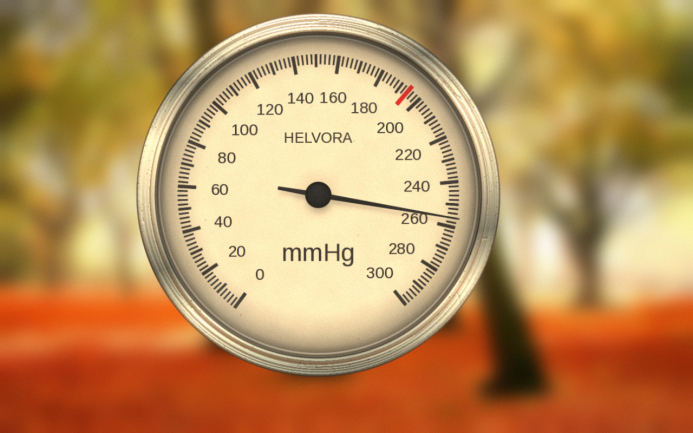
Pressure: 256
